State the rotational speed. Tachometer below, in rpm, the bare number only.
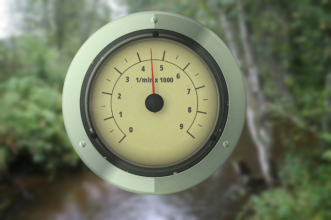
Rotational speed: 4500
